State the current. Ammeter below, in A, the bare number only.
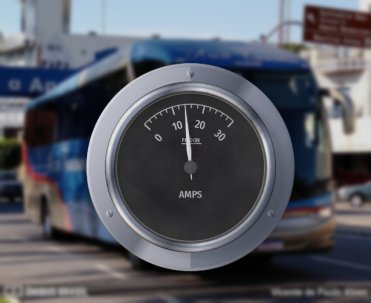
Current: 14
